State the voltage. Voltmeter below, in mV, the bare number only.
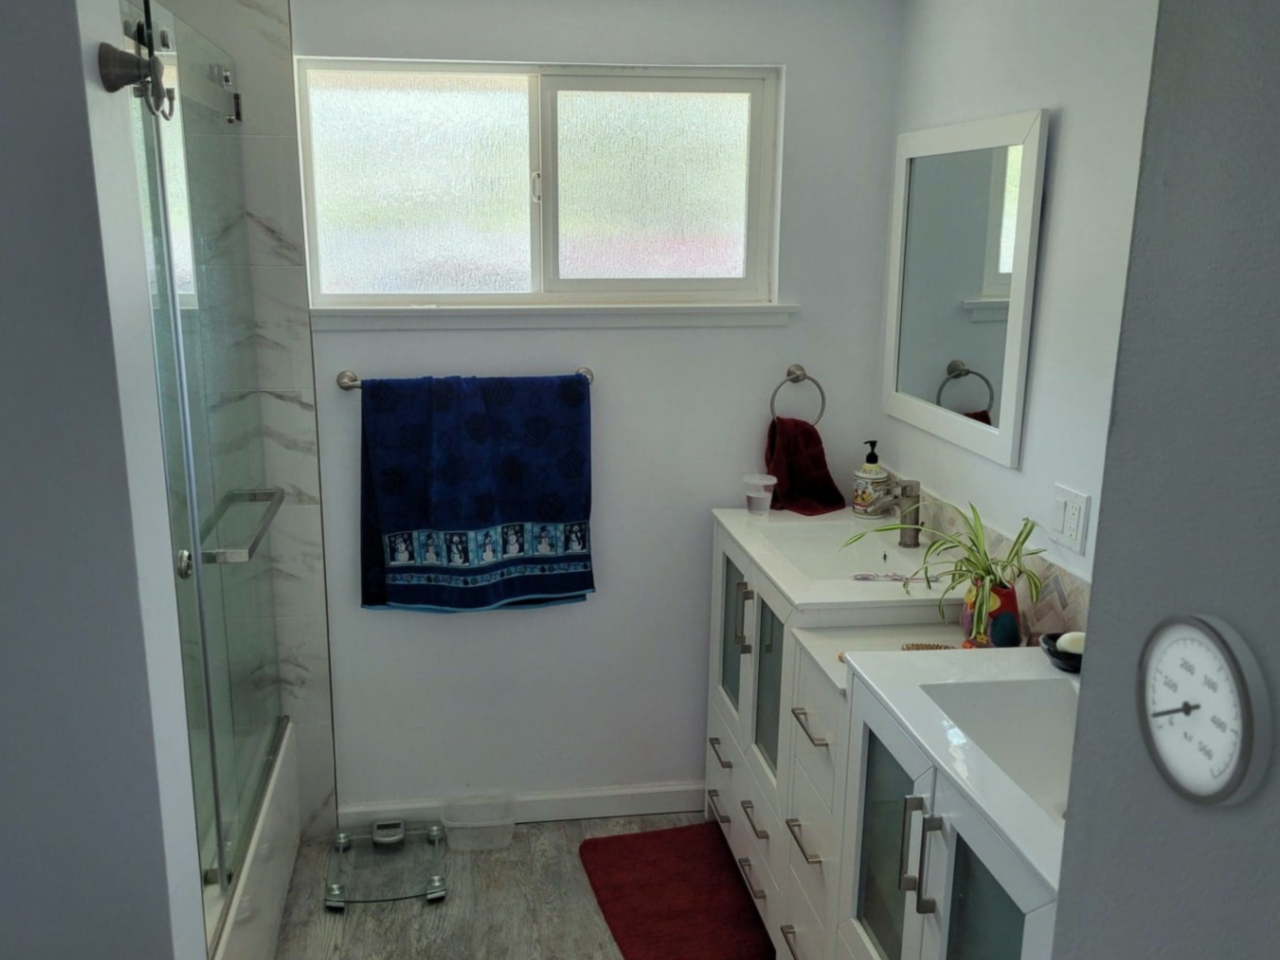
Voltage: 20
